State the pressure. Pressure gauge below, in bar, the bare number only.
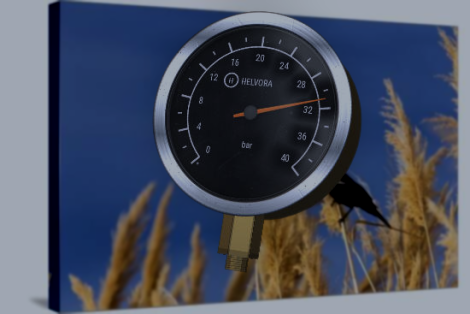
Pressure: 31
